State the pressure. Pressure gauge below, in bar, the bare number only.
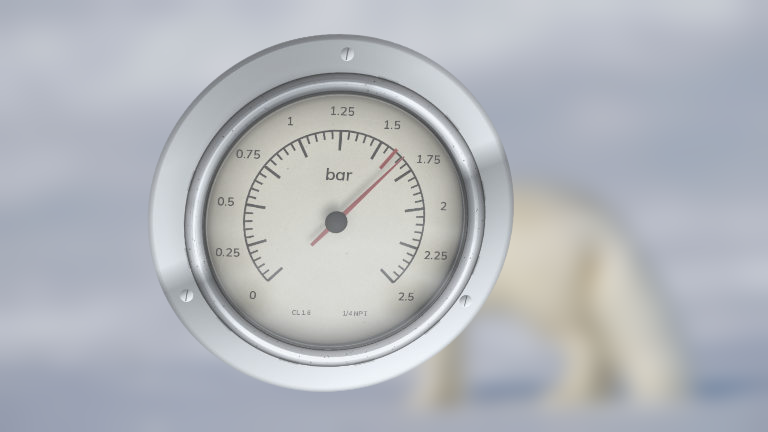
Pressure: 1.65
